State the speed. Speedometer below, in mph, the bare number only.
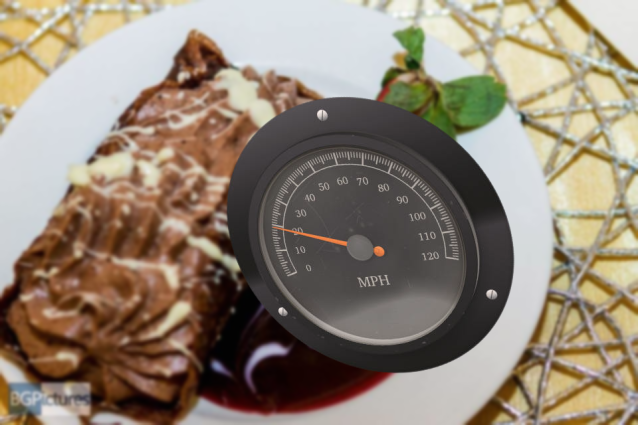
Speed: 20
